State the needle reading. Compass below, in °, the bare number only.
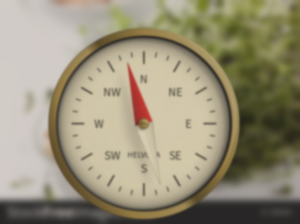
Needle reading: 345
